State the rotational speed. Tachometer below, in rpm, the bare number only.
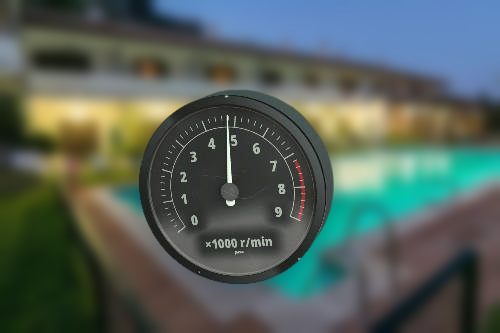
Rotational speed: 4800
